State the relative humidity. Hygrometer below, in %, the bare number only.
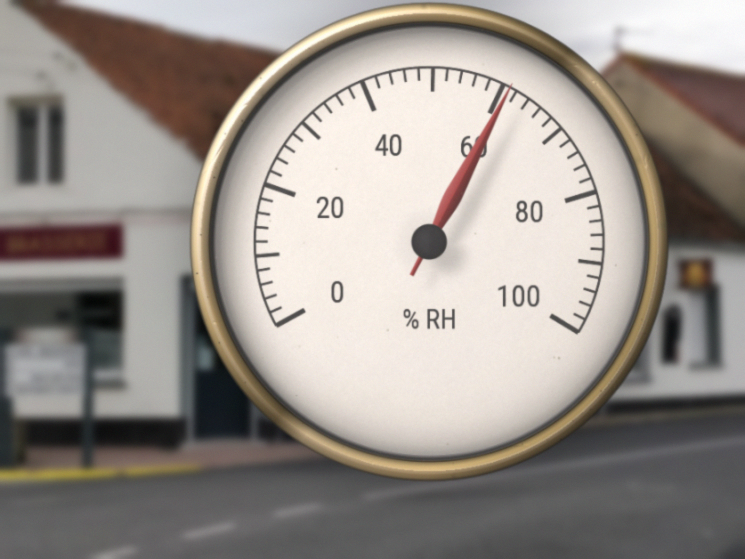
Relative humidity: 61
